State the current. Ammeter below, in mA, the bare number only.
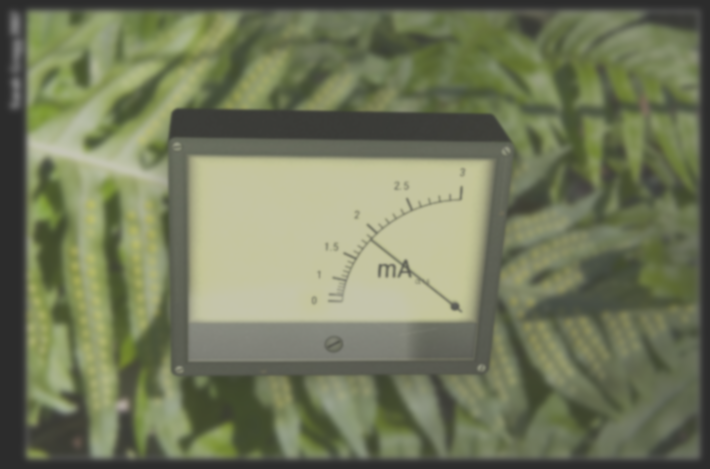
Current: 1.9
